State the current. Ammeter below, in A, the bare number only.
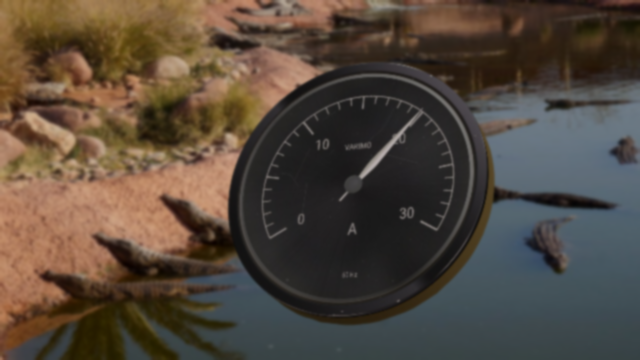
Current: 20
